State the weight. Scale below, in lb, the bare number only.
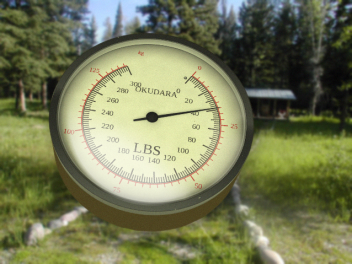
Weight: 40
